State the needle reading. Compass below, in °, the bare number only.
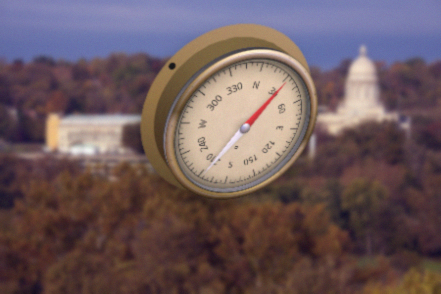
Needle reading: 30
